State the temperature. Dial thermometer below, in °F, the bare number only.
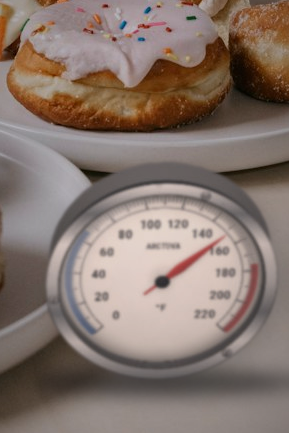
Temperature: 150
